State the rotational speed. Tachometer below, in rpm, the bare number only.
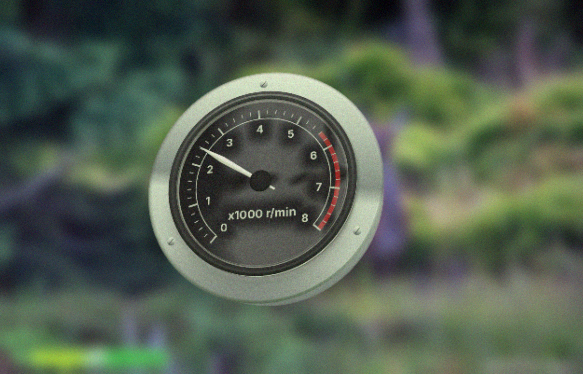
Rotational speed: 2400
